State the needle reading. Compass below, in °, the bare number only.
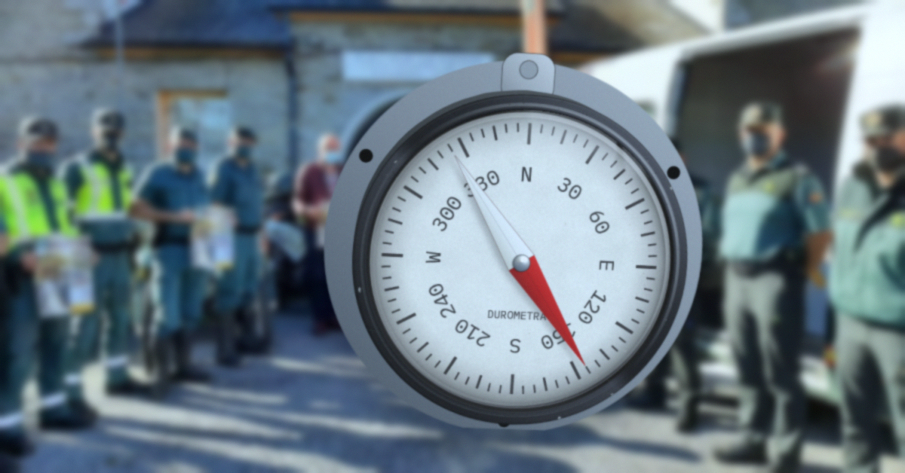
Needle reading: 145
